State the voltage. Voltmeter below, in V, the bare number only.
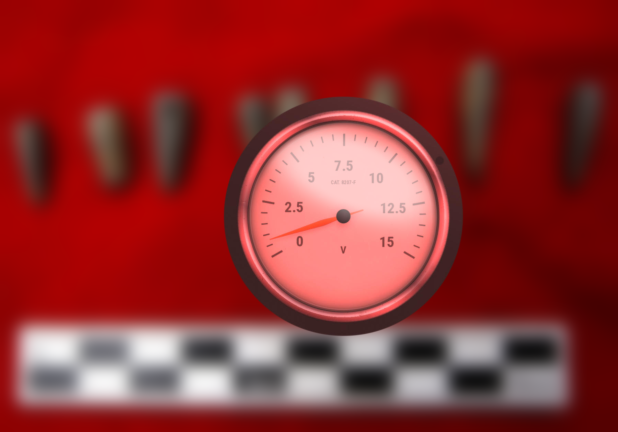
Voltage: 0.75
